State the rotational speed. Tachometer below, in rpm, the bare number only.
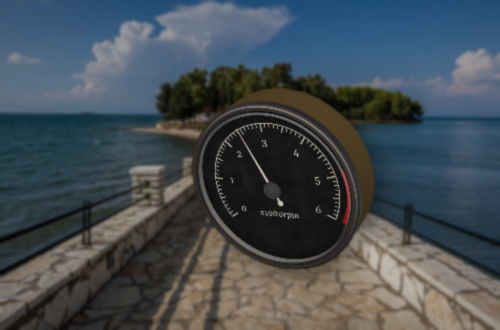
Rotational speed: 2500
